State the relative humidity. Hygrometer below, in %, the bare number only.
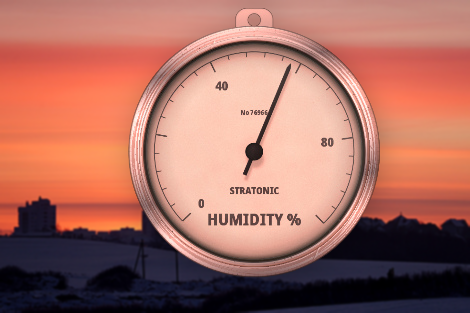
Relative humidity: 58
